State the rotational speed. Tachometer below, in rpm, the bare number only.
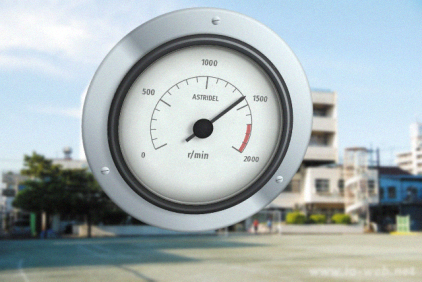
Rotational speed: 1400
